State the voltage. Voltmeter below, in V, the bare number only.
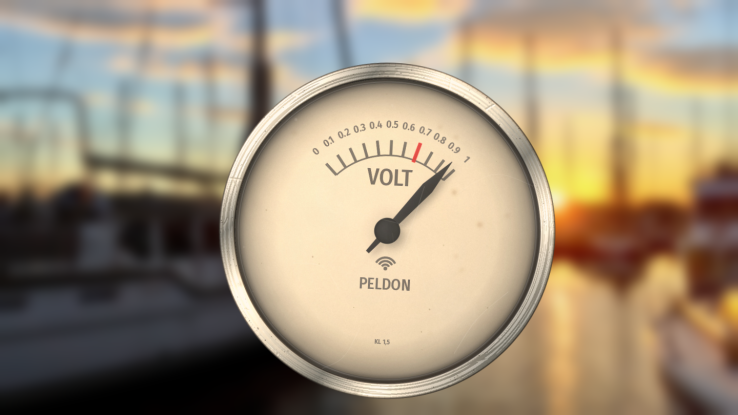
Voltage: 0.95
